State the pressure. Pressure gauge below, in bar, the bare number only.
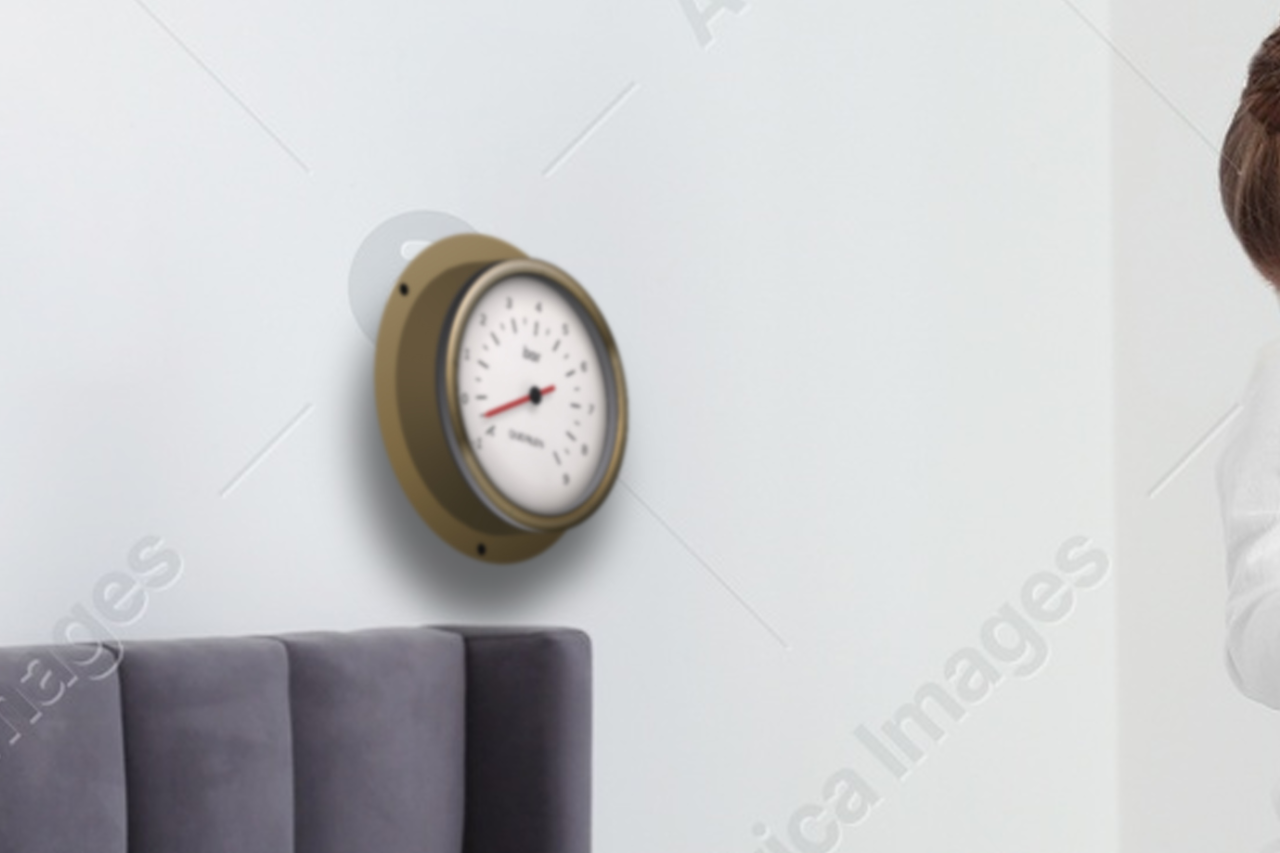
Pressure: -0.5
